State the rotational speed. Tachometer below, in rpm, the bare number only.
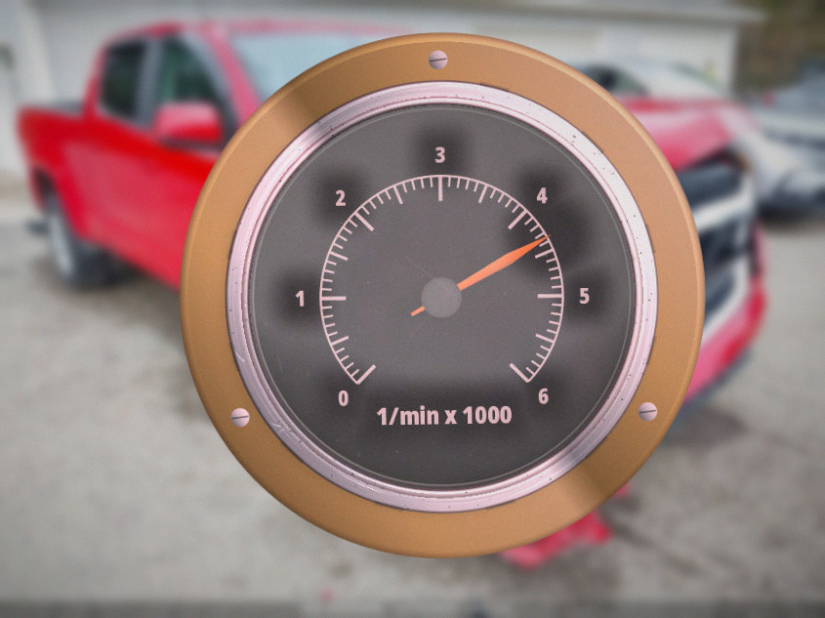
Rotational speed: 4350
